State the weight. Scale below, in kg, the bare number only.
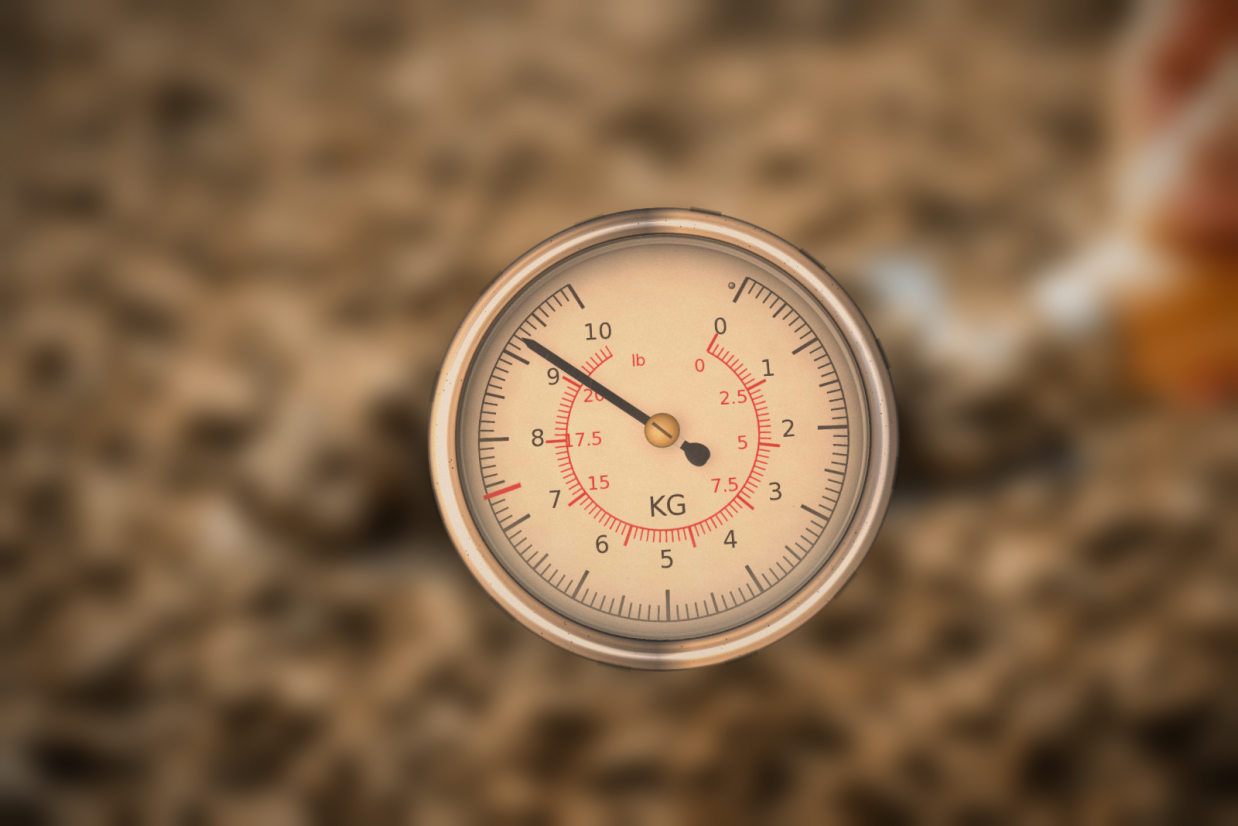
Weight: 9.2
